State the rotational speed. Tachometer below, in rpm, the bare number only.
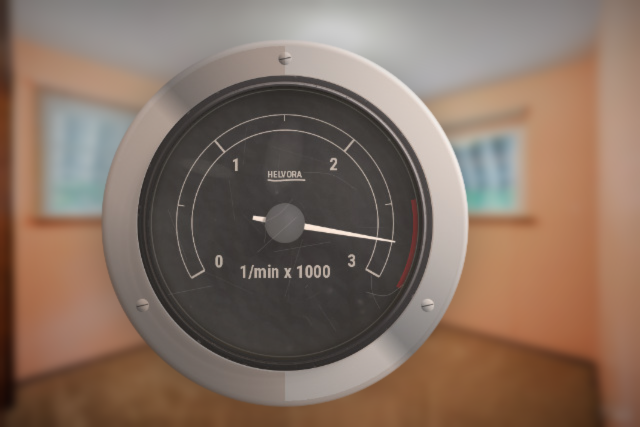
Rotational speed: 2750
